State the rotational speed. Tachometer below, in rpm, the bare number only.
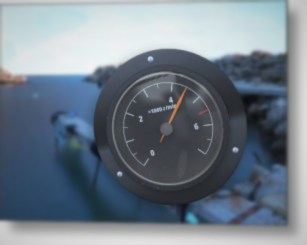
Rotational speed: 4500
